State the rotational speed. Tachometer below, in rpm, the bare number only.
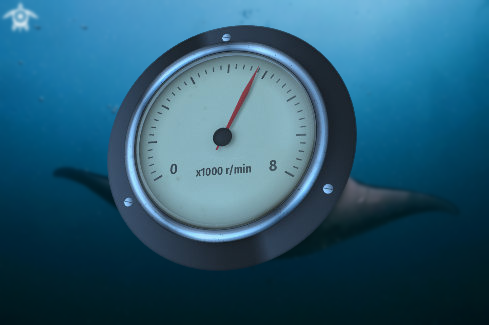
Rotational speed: 4800
